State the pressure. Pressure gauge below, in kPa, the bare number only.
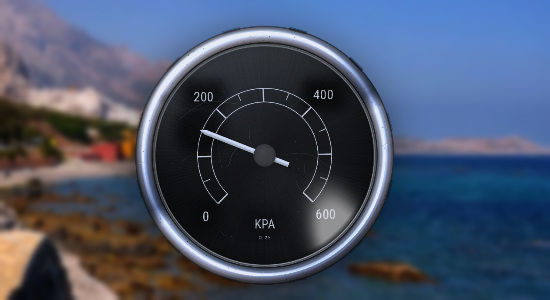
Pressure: 150
